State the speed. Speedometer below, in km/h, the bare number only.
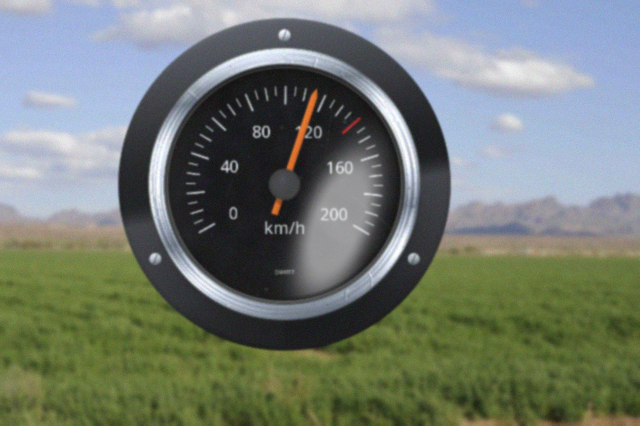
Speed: 115
